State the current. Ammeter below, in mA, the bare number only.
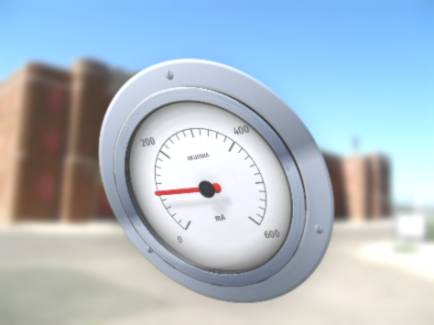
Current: 100
